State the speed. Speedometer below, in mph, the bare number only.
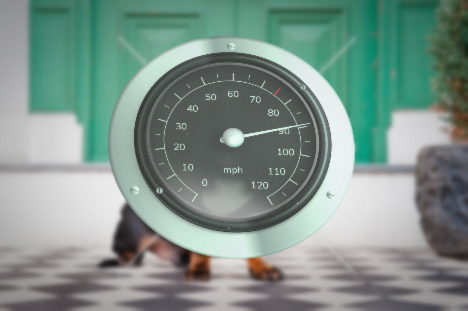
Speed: 90
